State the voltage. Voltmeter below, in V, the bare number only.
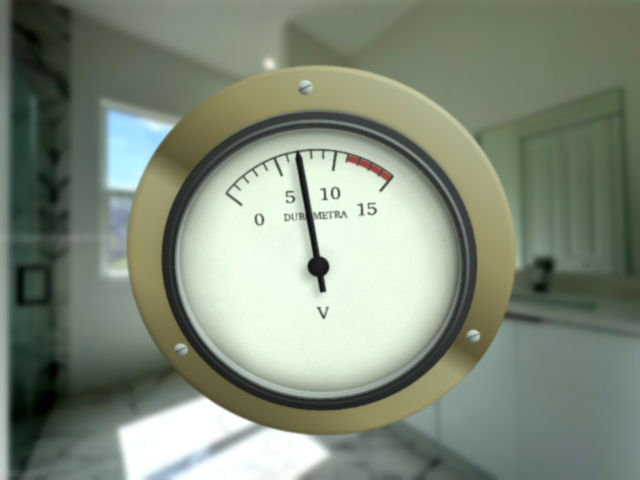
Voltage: 7
